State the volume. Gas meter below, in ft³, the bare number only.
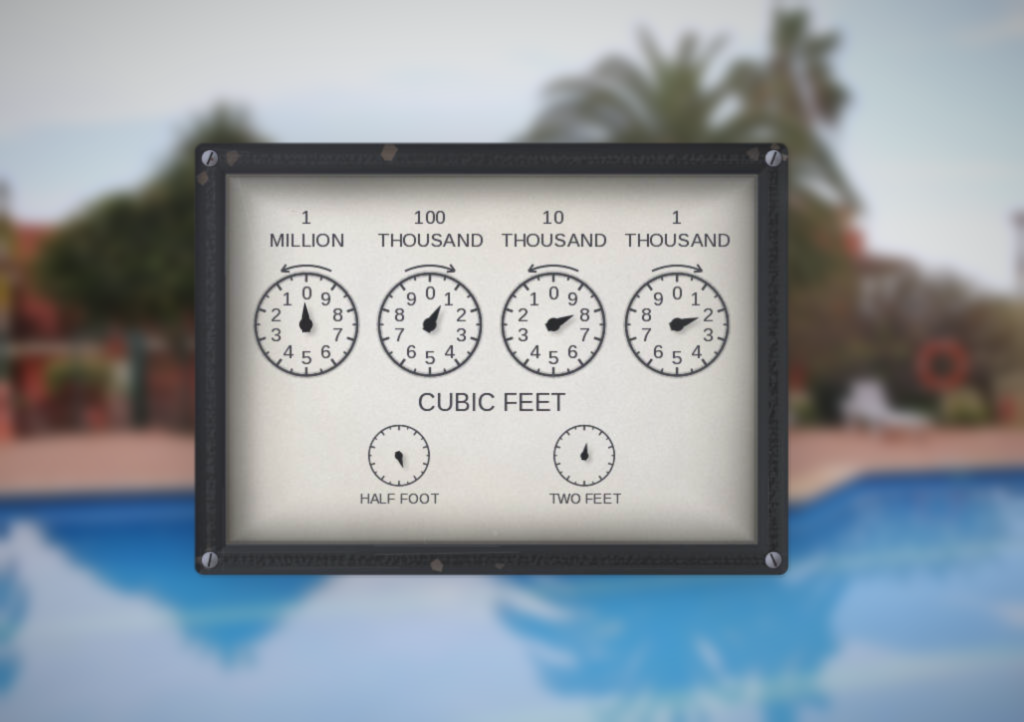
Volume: 8200
